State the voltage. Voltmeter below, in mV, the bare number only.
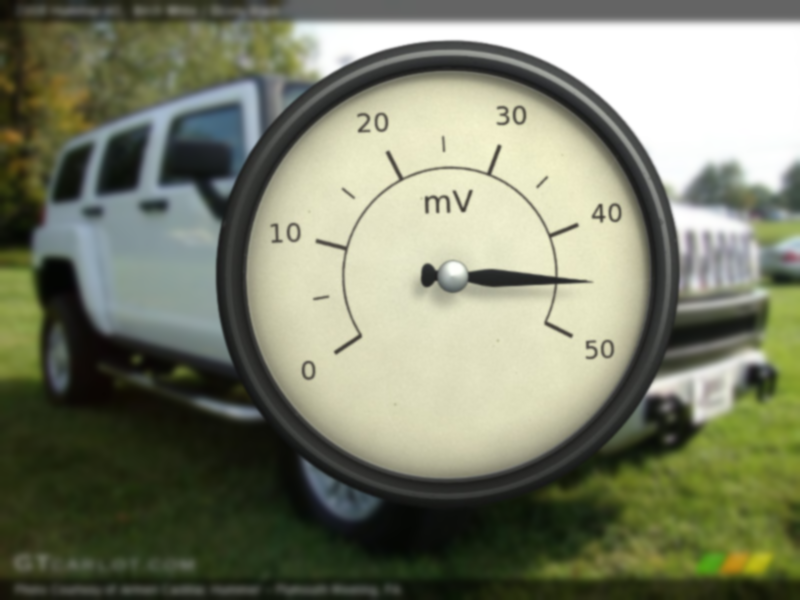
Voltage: 45
